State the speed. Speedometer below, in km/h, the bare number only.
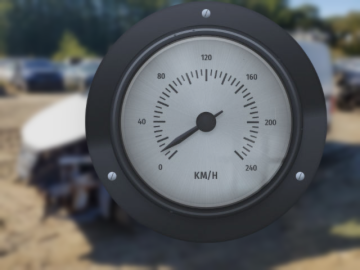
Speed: 10
